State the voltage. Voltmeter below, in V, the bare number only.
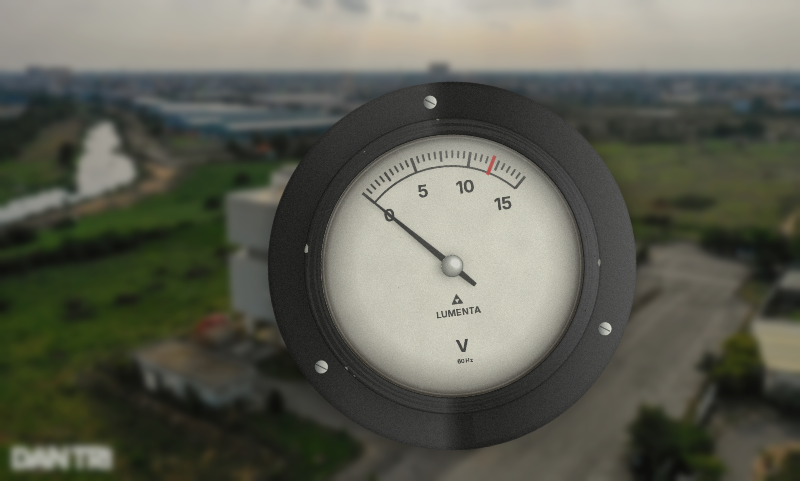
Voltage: 0
